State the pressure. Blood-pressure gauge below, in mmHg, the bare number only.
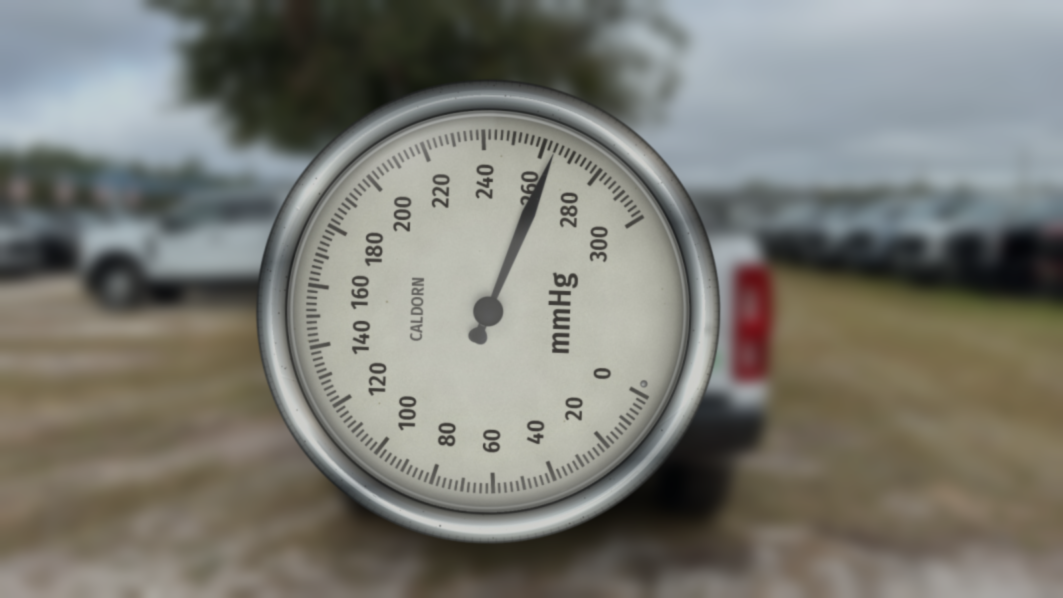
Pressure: 264
